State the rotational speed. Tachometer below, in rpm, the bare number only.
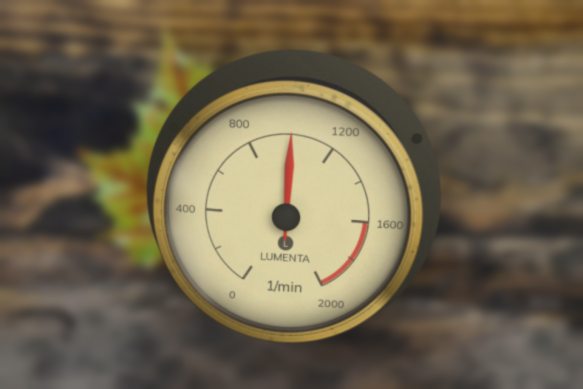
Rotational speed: 1000
